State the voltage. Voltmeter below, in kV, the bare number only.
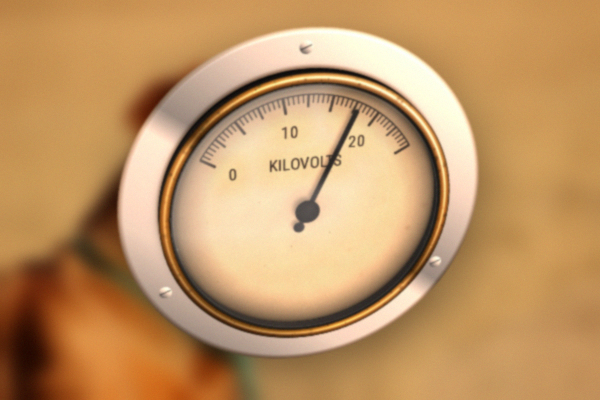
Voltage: 17.5
